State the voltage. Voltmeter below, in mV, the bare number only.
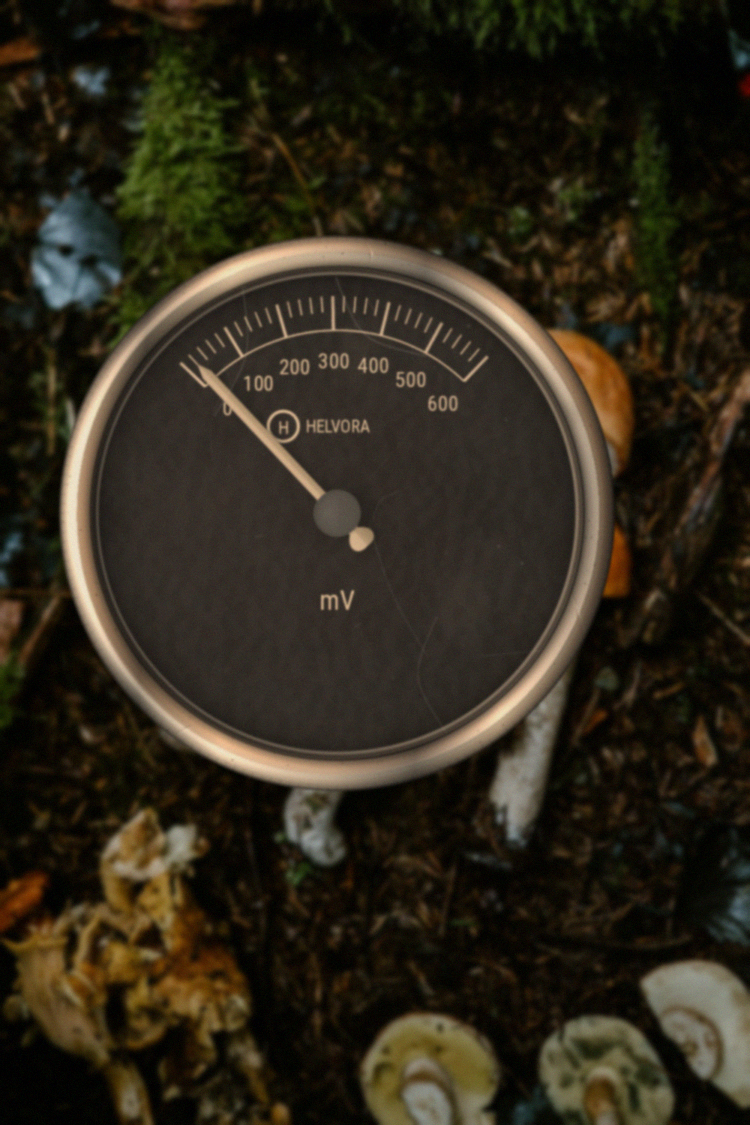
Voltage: 20
